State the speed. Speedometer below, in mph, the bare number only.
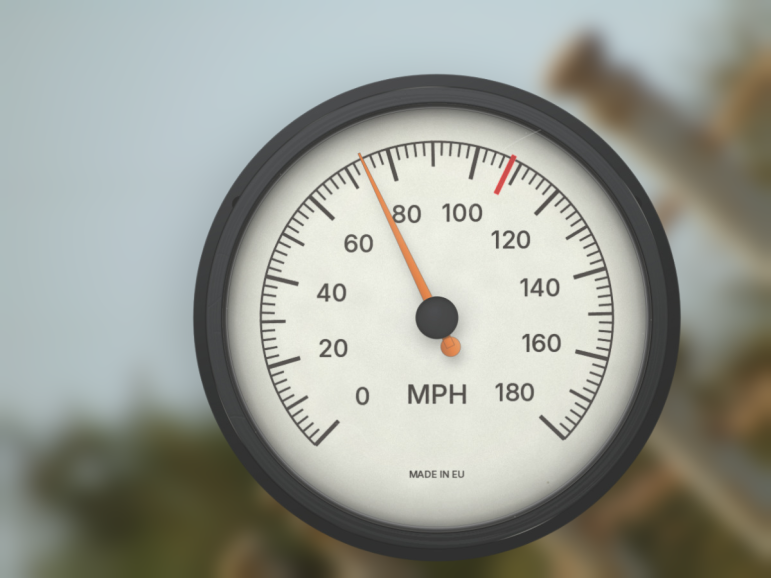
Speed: 74
